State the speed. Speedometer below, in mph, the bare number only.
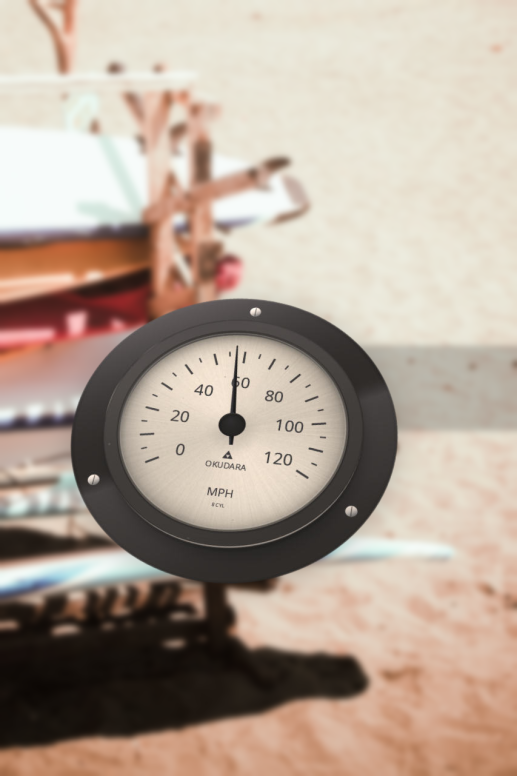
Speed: 57.5
